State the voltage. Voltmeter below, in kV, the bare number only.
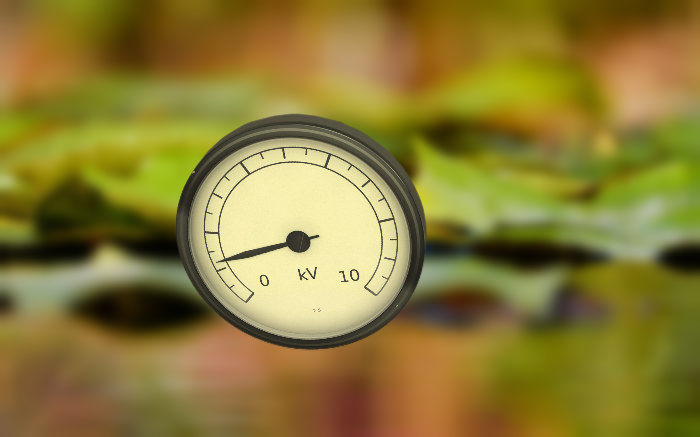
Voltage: 1.25
